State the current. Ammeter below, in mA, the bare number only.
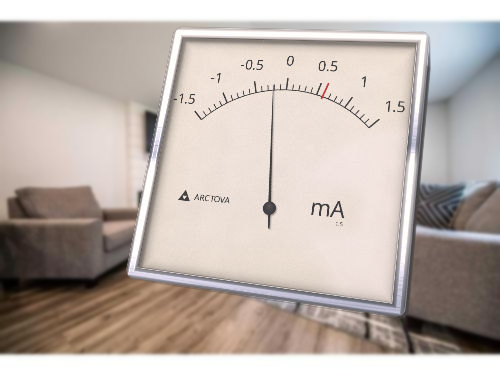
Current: -0.2
